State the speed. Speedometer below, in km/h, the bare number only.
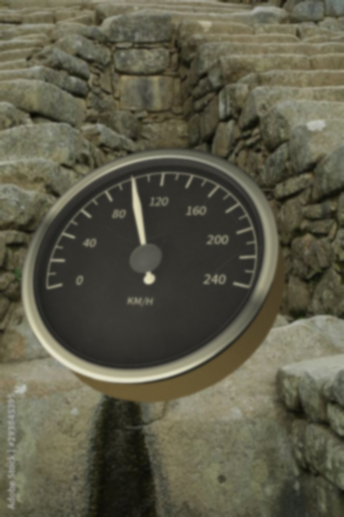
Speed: 100
